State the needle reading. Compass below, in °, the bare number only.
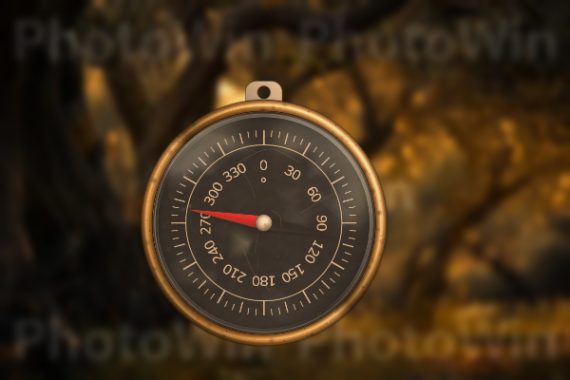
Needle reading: 280
